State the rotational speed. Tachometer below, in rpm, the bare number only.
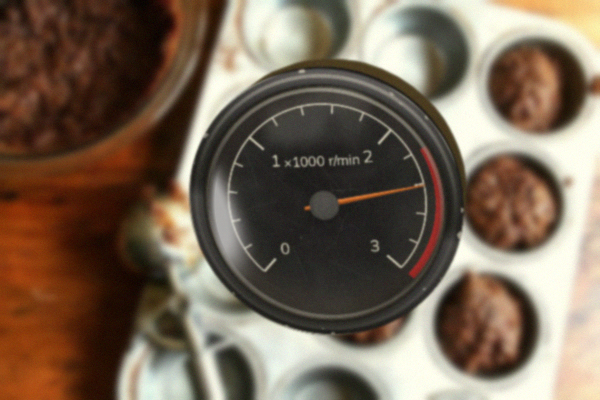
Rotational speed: 2400
